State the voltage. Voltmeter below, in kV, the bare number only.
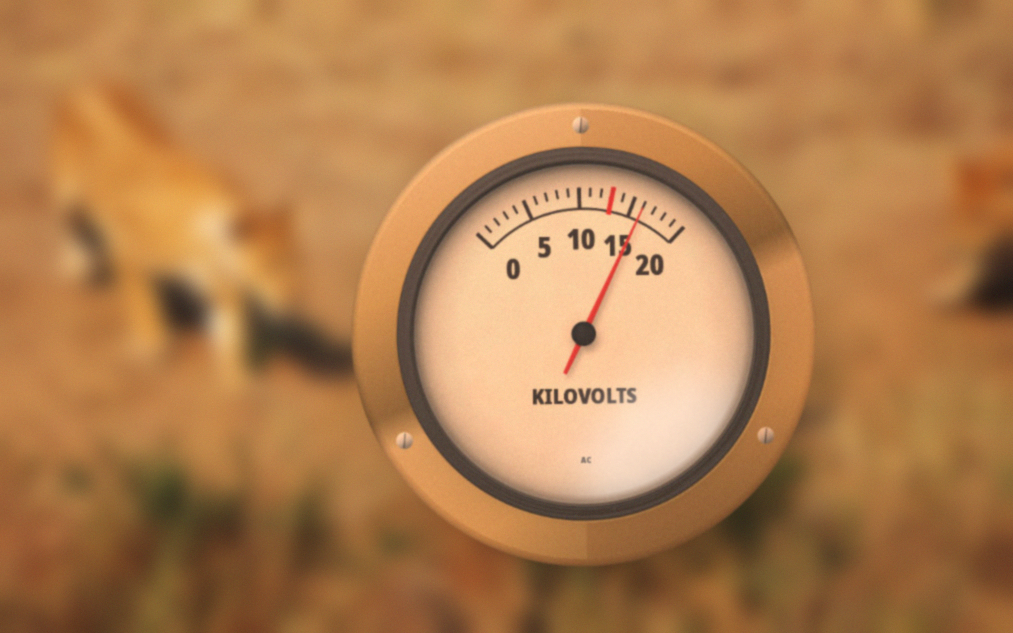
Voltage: 16
